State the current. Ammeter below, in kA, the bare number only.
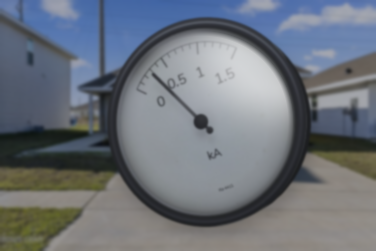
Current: 0.3
